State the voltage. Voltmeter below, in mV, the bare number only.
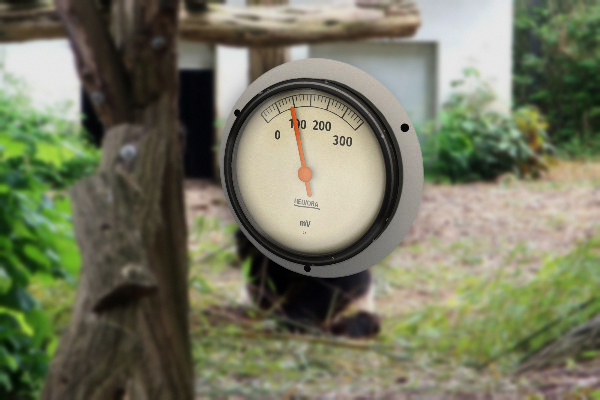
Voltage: 100
